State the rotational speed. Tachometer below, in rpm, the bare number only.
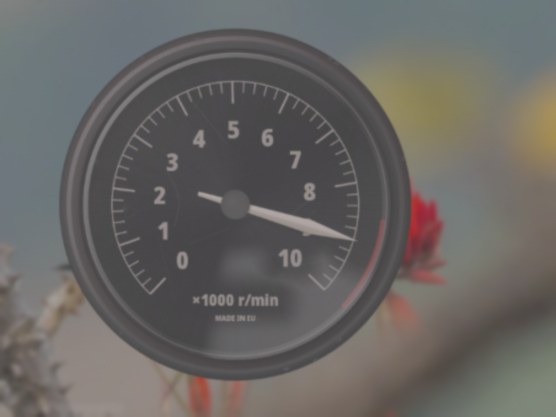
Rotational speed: 9000
